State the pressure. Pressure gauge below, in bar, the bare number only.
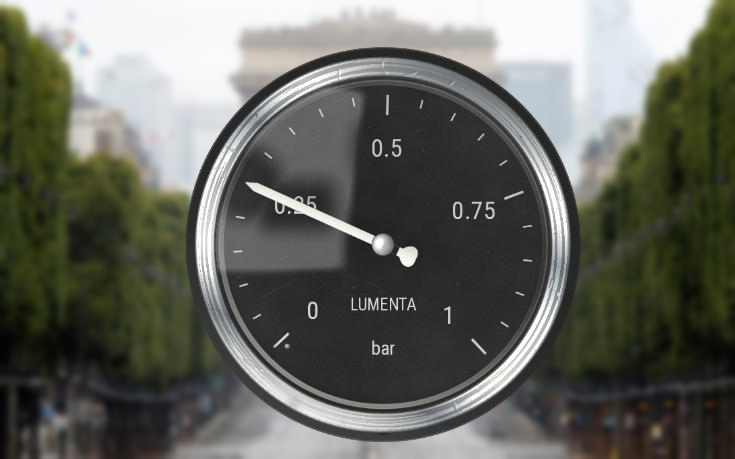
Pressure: 0.25
